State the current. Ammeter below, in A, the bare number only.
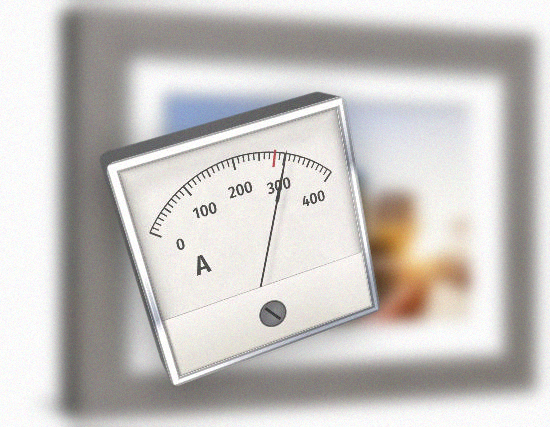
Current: 300
